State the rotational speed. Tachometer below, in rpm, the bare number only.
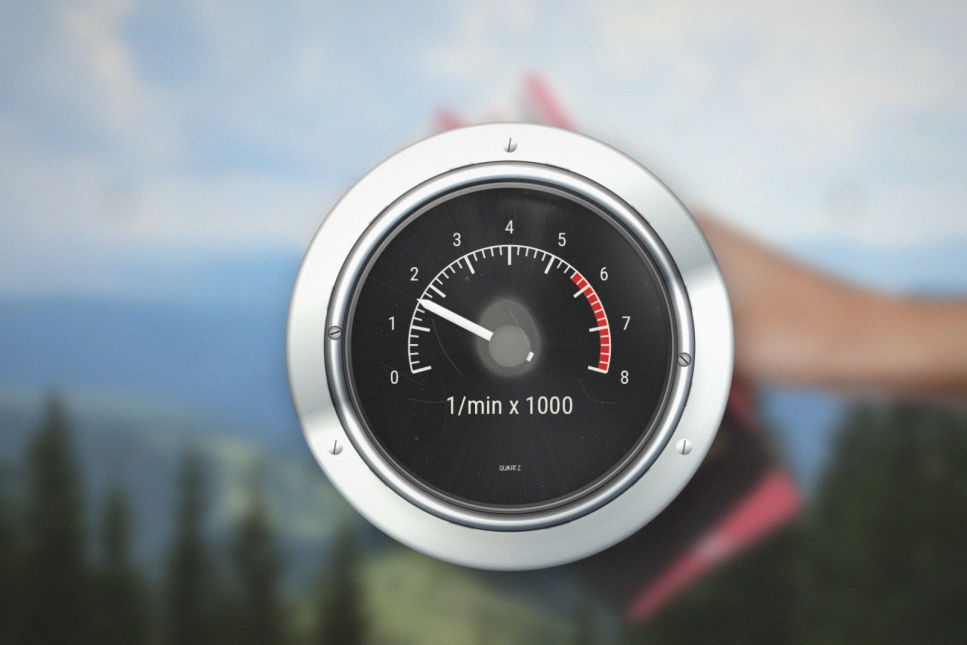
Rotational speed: 1600
